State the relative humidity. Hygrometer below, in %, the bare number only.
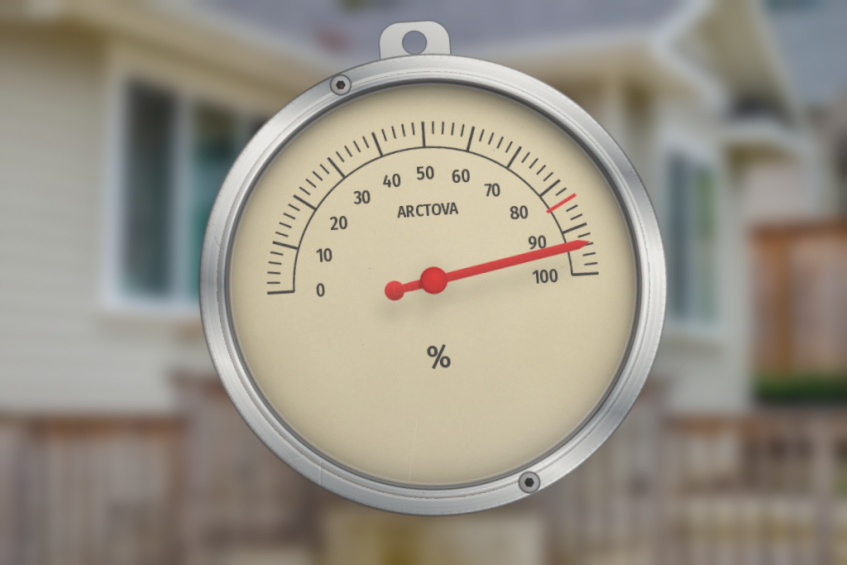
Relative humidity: 94
